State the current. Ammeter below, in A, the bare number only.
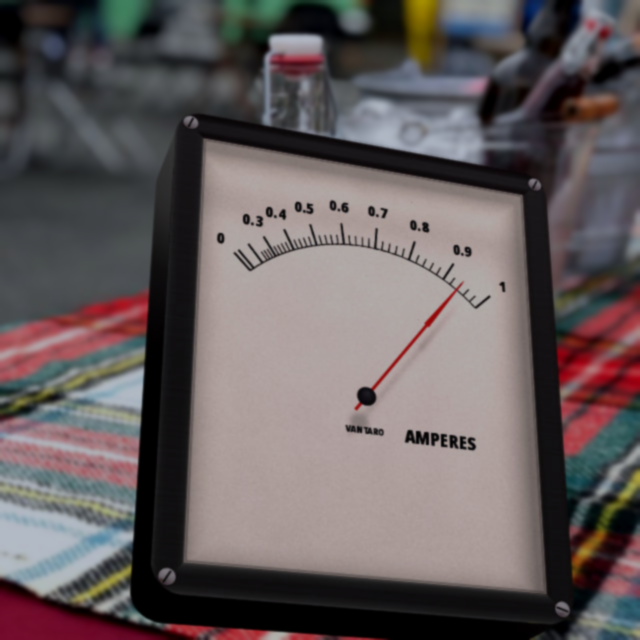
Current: 0.94
